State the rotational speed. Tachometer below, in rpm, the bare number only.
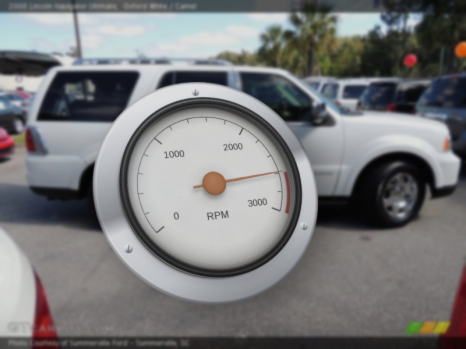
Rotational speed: 2600
